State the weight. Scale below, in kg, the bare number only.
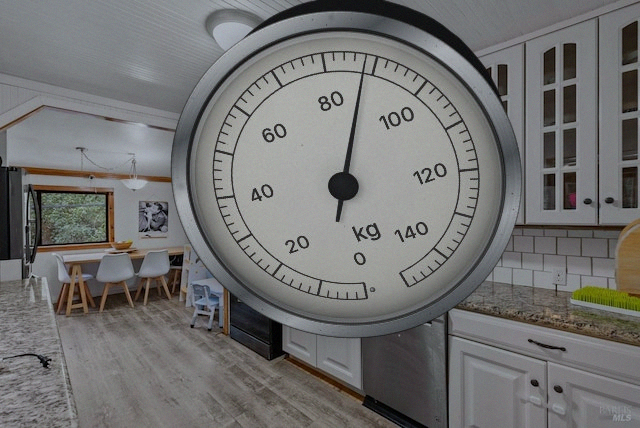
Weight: 88
